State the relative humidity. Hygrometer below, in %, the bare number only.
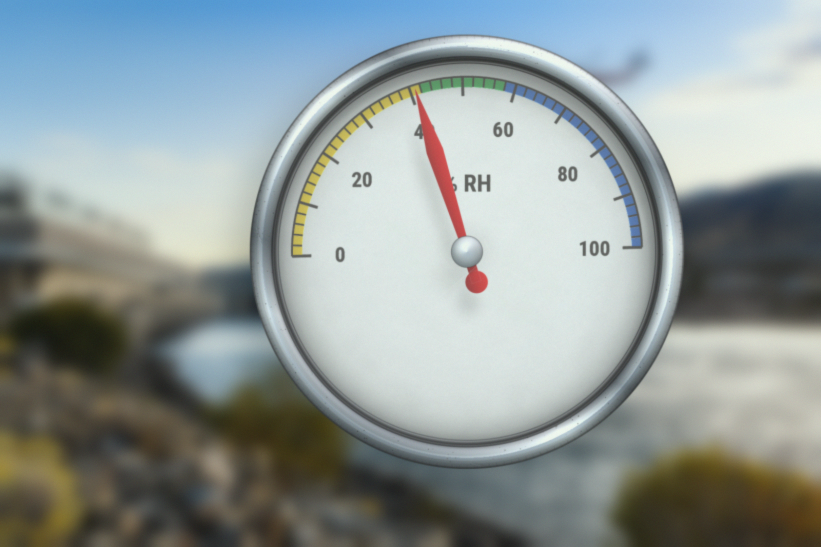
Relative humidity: 41
